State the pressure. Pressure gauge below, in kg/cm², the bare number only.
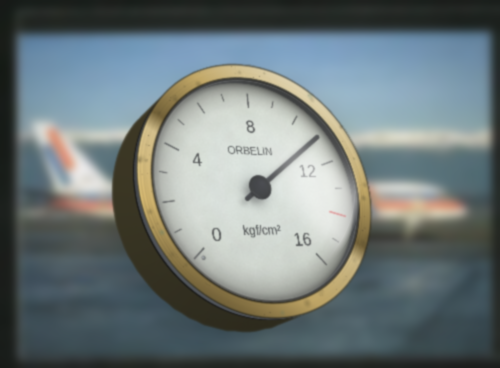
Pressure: 11
